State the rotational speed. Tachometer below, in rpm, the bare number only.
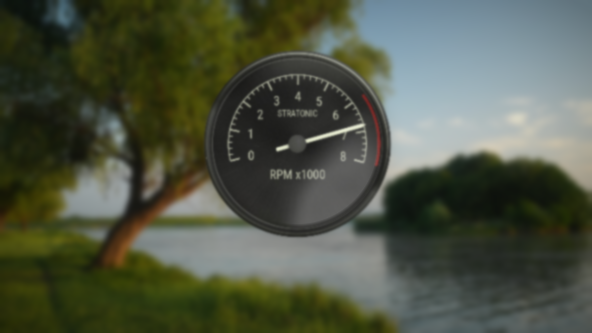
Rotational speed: 6800
